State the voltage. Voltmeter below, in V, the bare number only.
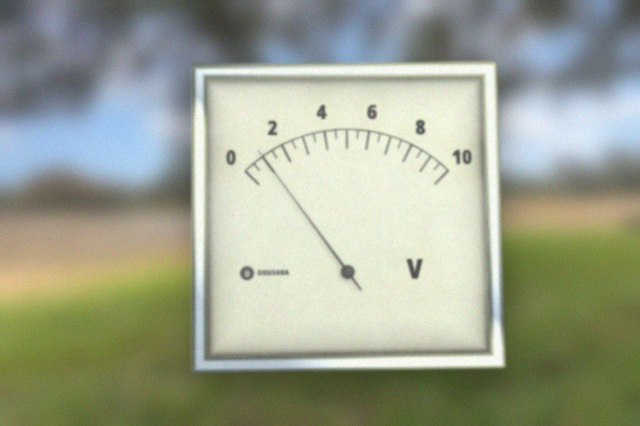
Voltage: 1
